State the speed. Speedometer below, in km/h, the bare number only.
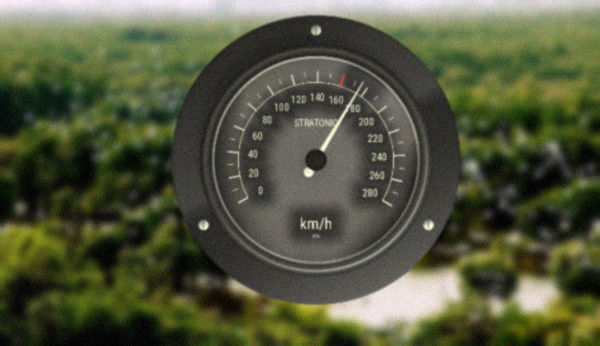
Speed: 175
